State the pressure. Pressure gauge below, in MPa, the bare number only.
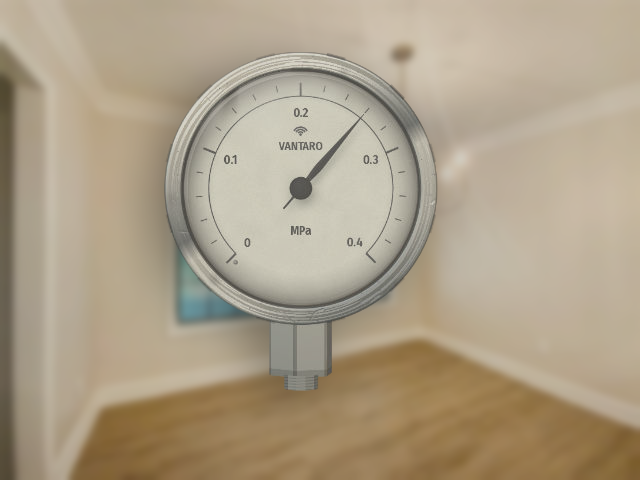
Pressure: 0.26
